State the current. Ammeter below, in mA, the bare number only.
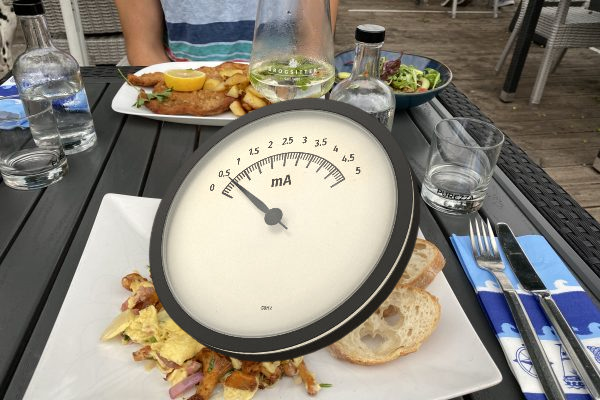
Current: 0.5
